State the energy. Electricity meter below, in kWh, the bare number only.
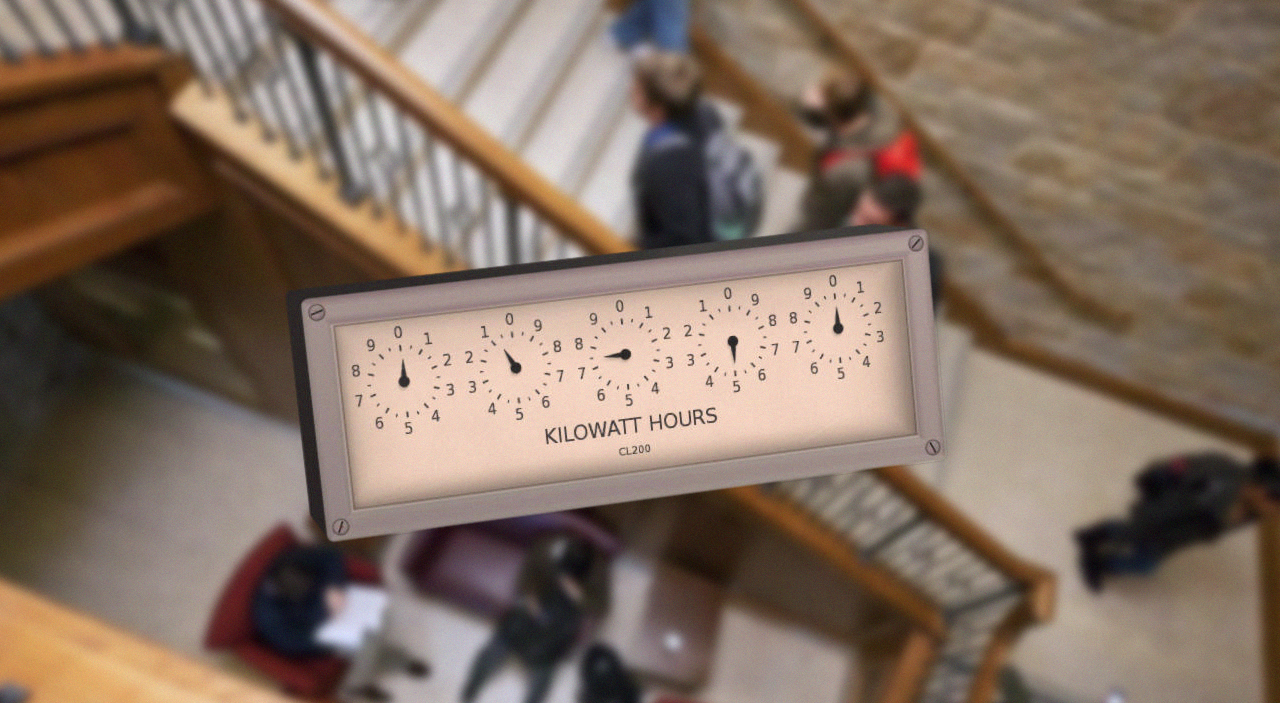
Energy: 750
